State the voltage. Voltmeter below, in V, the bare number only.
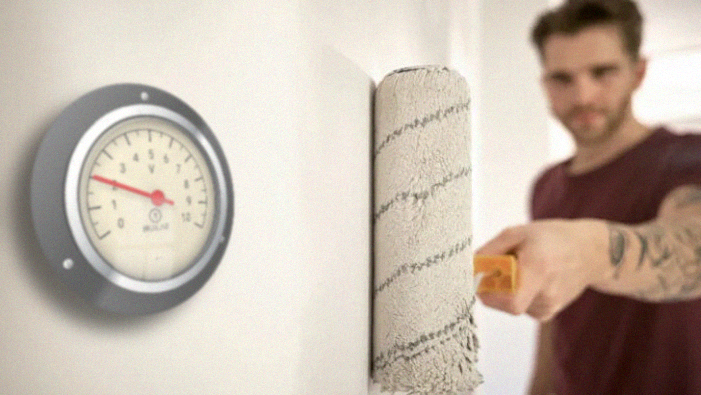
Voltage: 2
